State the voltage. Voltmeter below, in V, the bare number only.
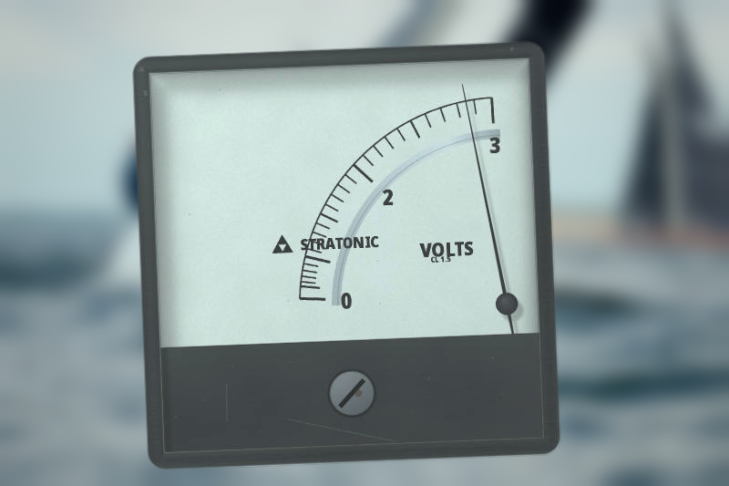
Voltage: 2.85
